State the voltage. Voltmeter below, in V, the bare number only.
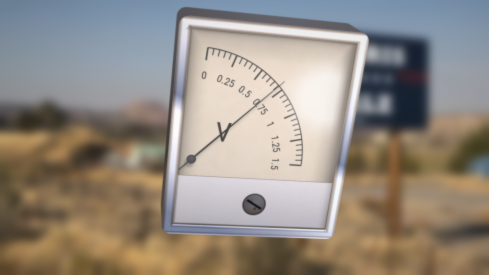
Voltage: 0.7
